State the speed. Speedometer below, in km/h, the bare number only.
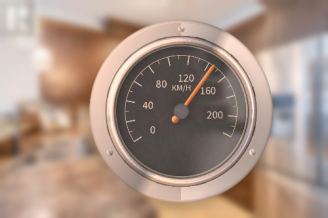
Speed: 145
